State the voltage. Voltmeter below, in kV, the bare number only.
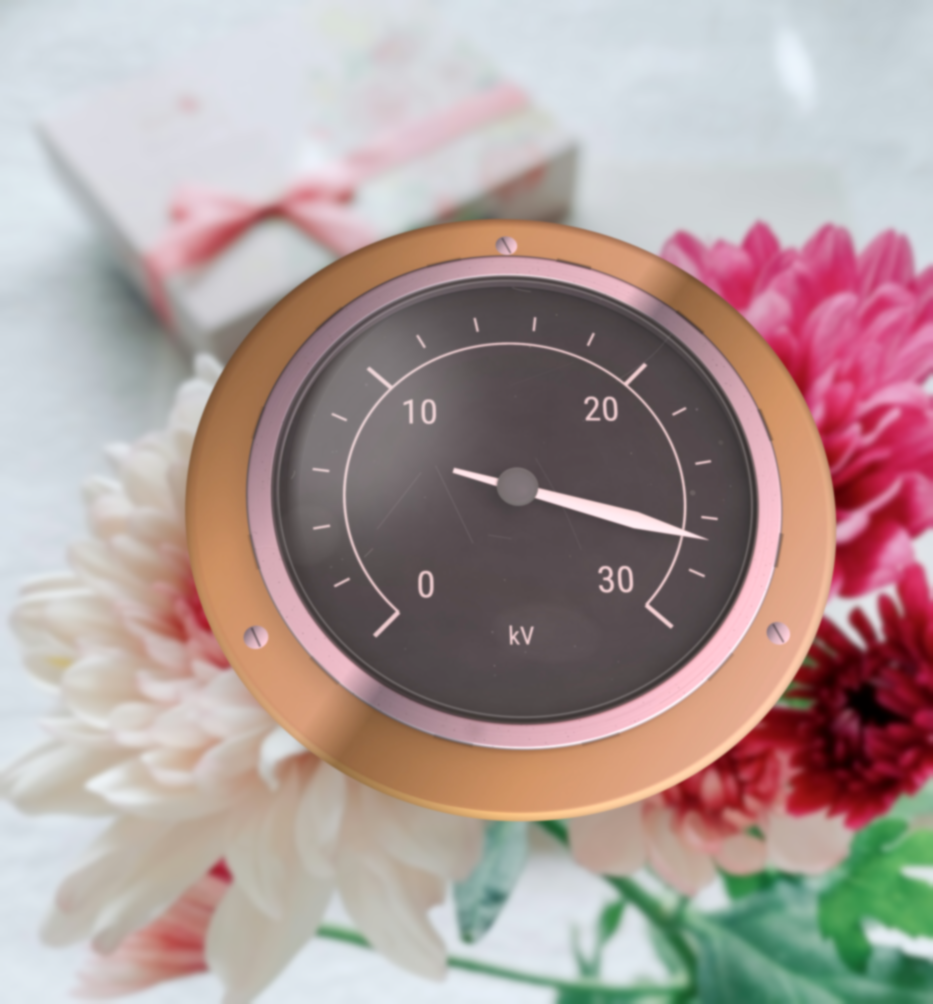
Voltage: 27
